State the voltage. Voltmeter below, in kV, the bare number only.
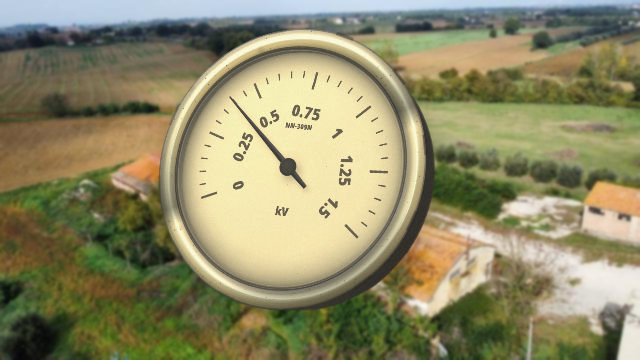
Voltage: 0.4
